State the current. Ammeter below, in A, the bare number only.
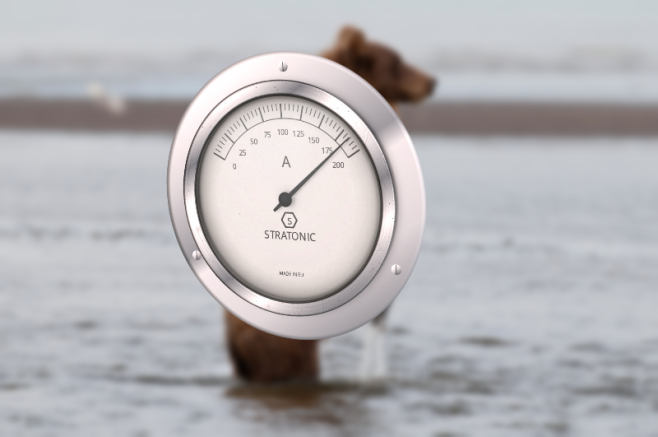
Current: 185
